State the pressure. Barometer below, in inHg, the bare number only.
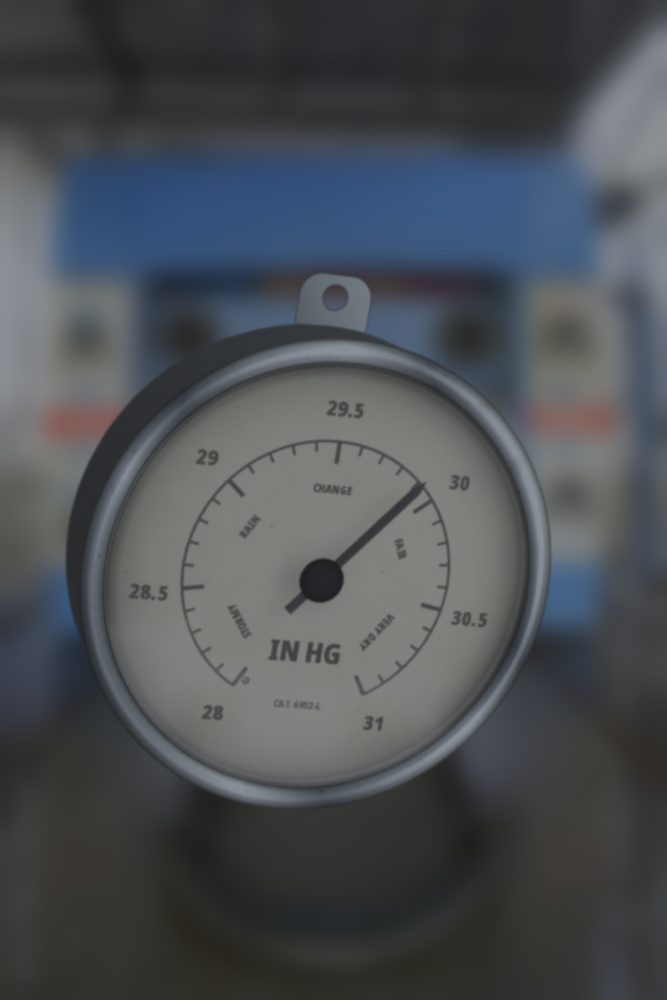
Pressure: 29.9
